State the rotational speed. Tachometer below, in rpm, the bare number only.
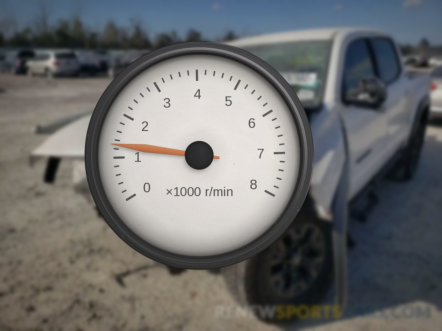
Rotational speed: 1300
